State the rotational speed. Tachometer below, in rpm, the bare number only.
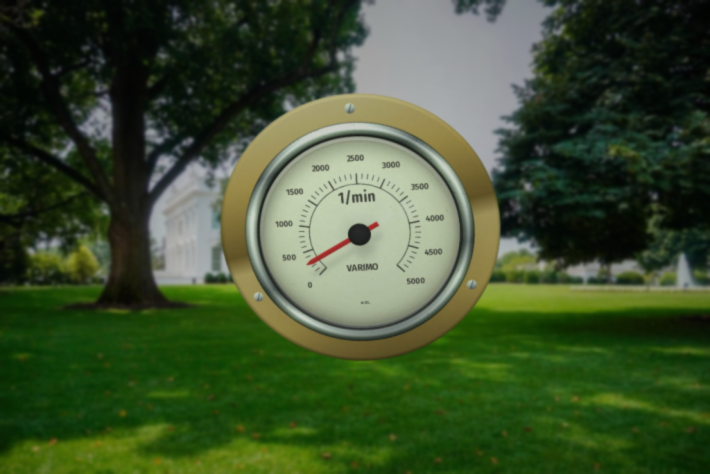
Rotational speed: 300
